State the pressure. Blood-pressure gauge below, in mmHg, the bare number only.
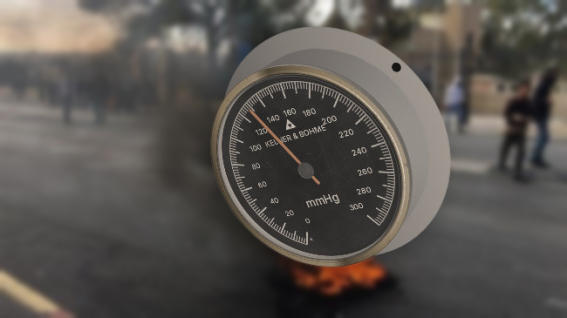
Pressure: 130
